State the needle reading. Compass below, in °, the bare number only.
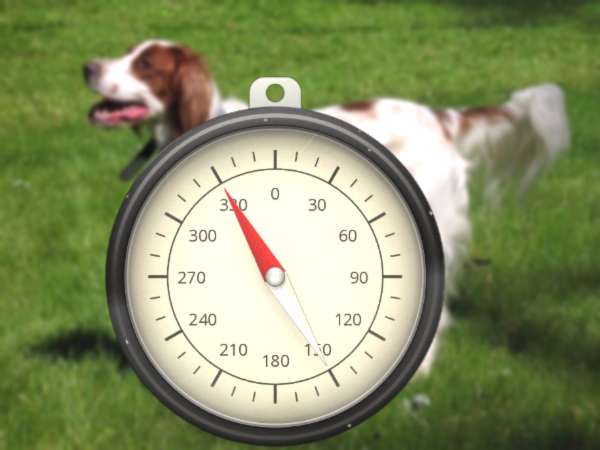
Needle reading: 330
